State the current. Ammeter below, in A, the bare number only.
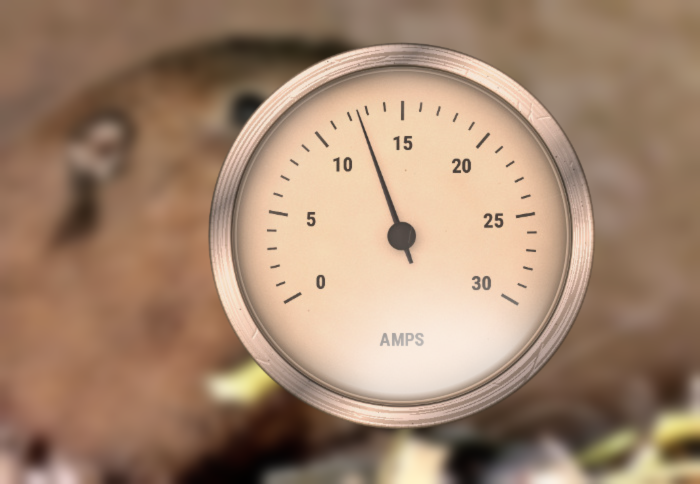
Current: 12.5
